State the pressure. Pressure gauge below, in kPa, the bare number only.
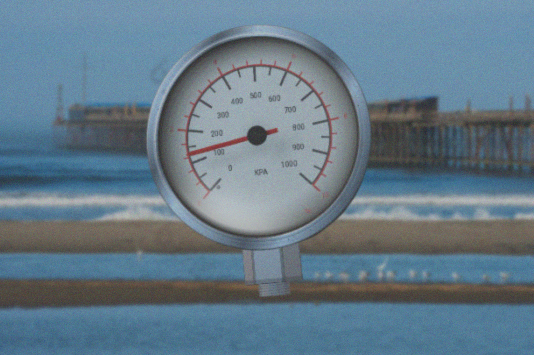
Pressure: 125
